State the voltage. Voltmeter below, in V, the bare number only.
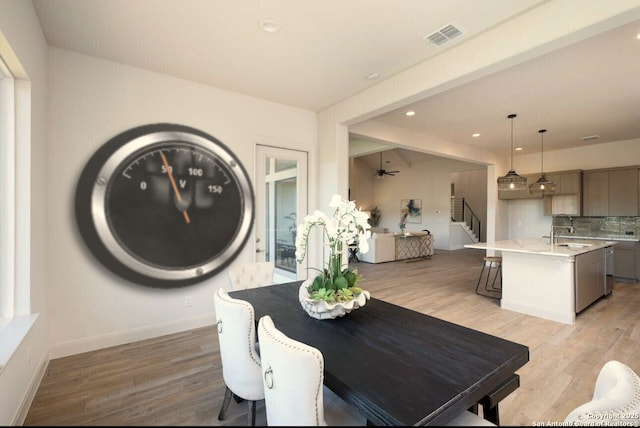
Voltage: 50
